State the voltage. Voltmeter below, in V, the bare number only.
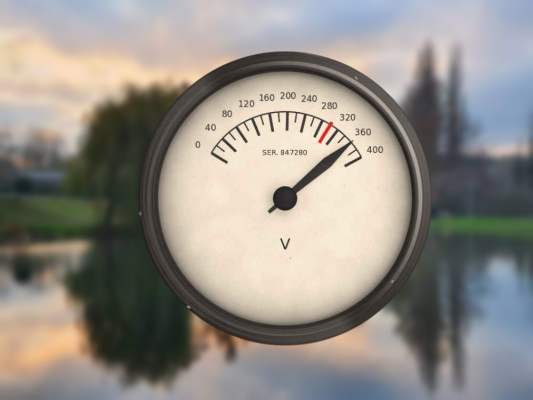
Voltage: 360
